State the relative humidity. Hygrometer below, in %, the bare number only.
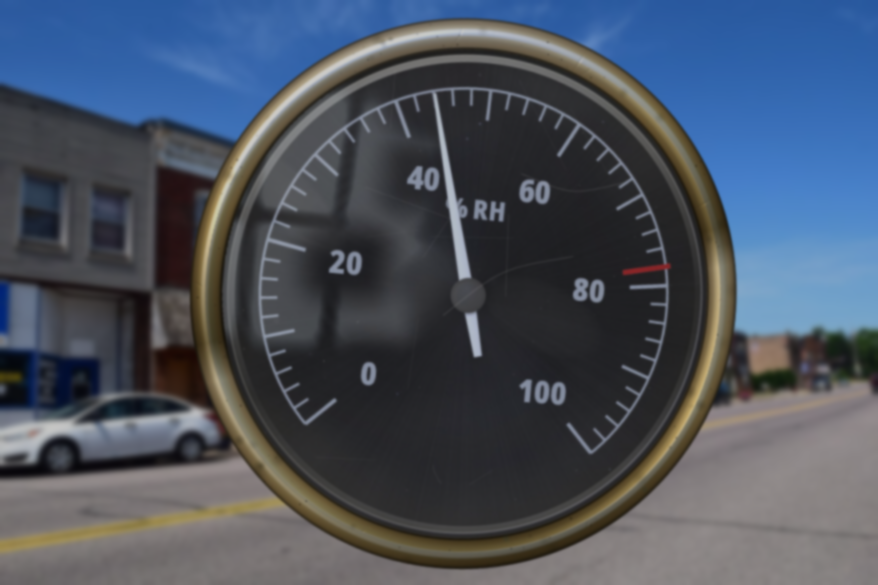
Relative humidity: 44
